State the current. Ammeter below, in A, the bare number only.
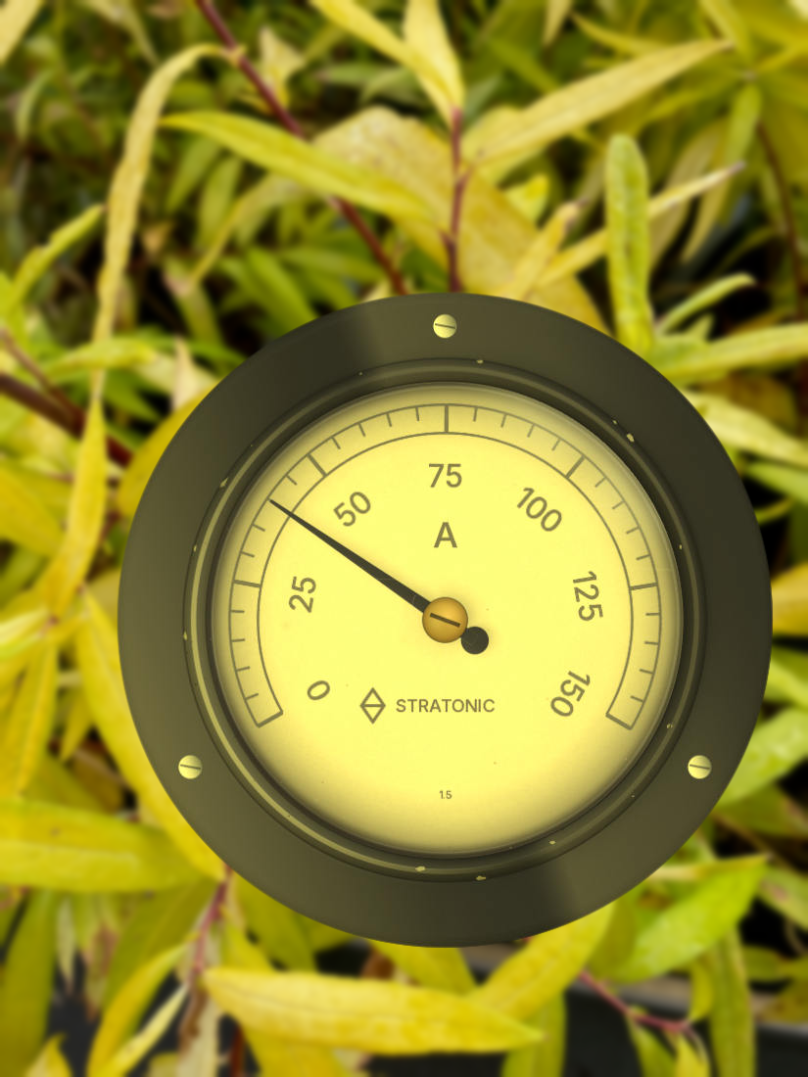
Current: 40
